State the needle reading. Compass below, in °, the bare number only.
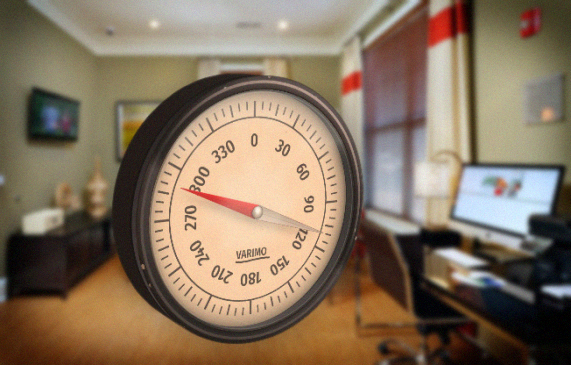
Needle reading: 290
